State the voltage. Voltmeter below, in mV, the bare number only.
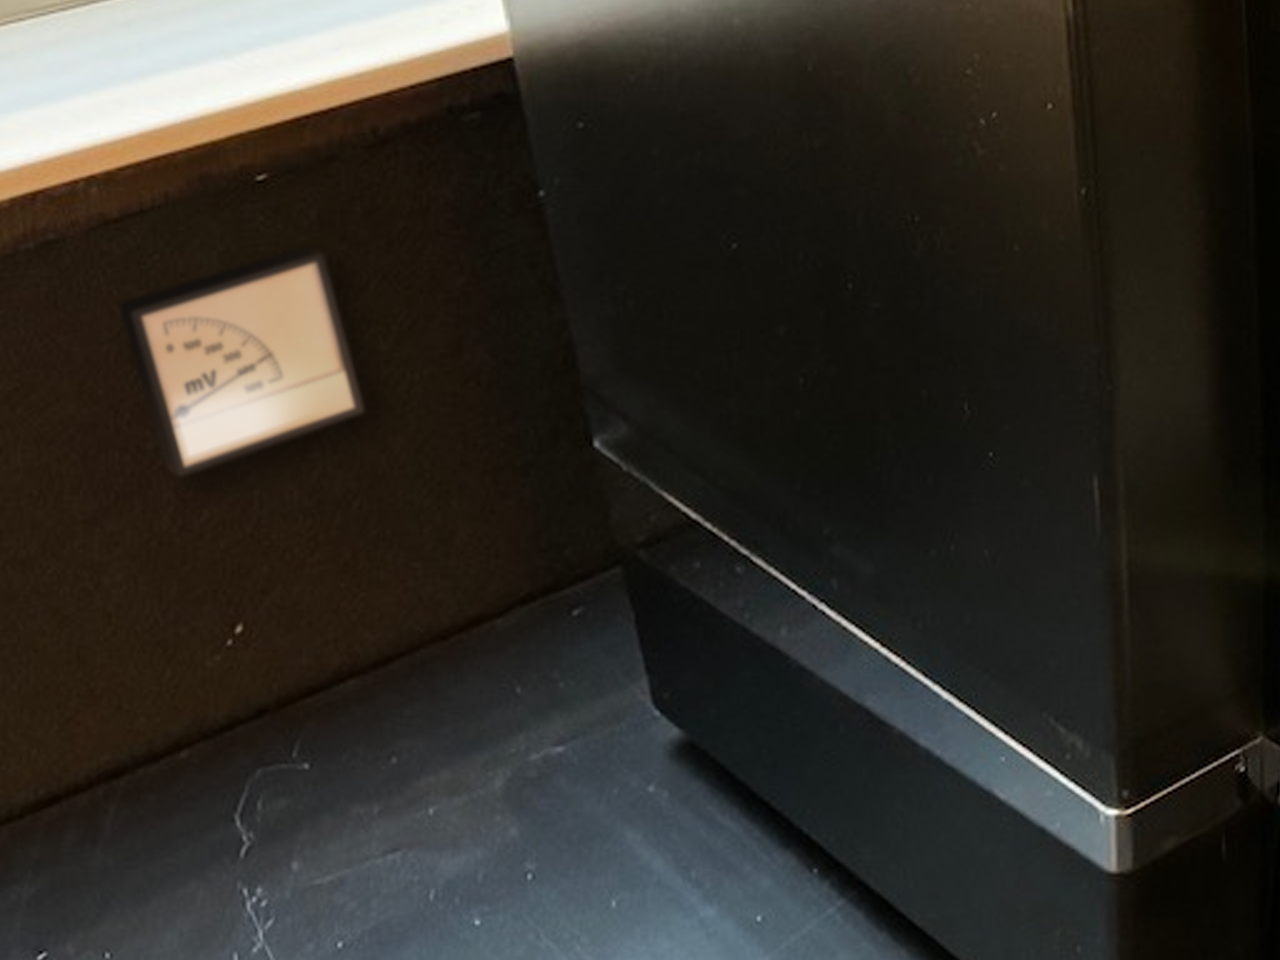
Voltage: 400
